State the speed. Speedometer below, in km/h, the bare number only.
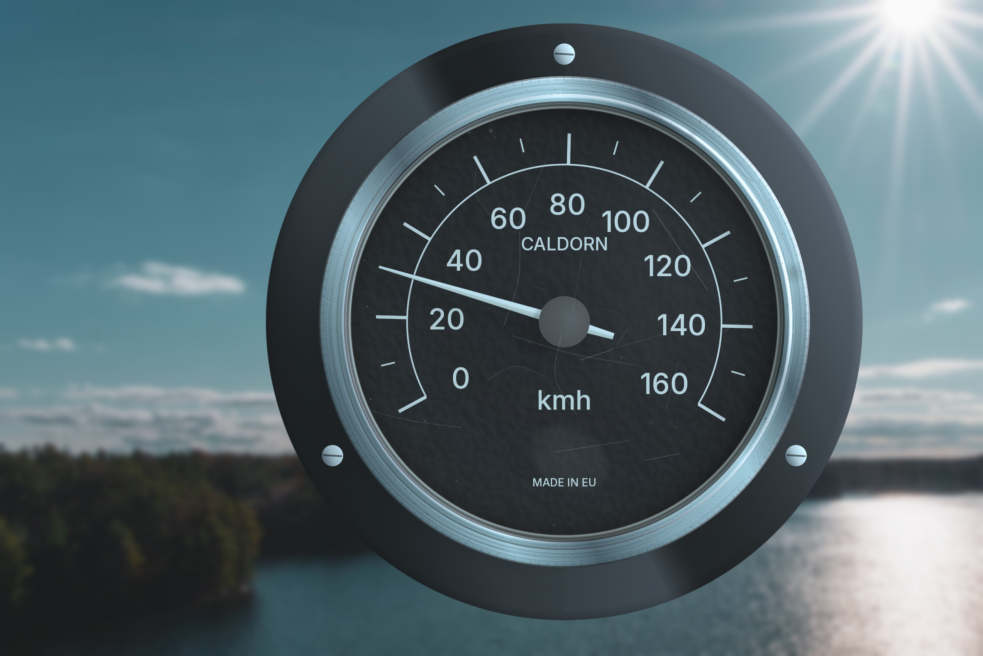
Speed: 30
